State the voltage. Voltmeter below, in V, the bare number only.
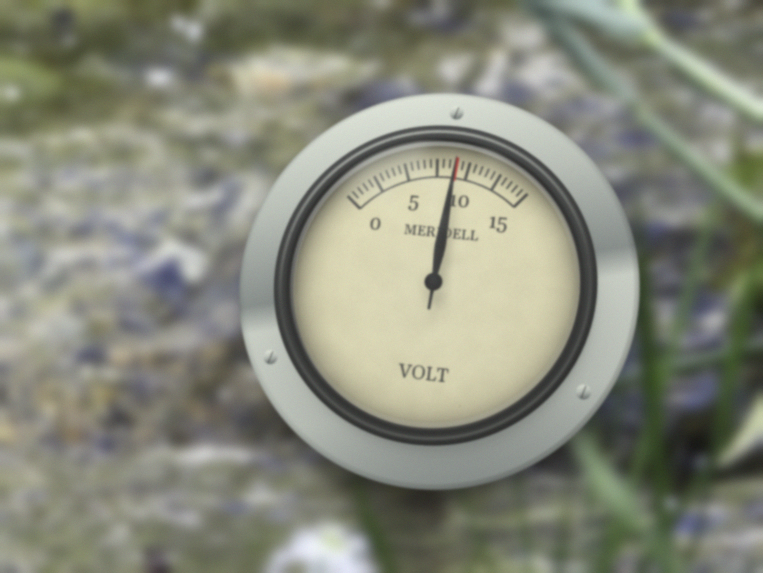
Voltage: 9
